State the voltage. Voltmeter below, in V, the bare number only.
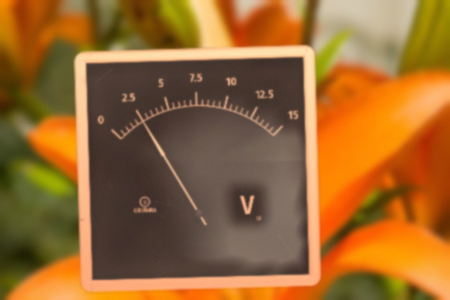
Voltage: 2.5
